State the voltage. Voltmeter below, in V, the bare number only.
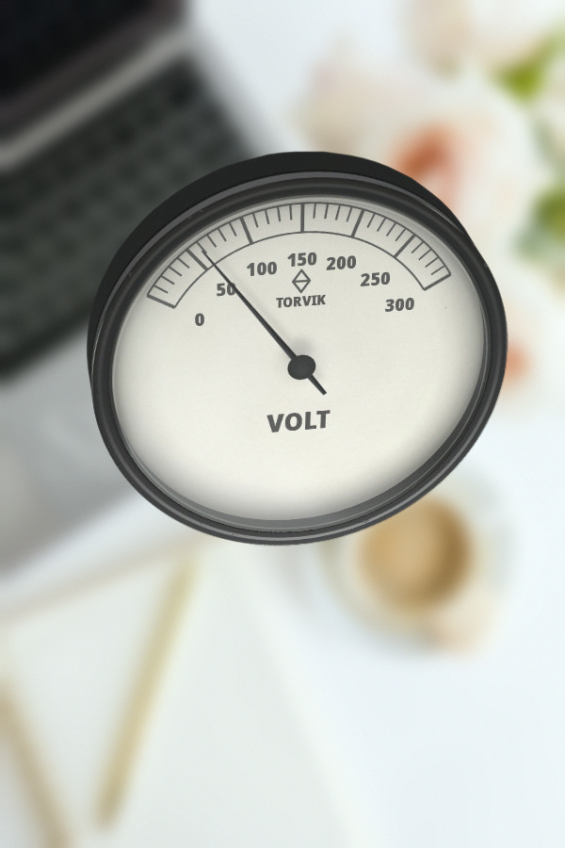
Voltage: 60
